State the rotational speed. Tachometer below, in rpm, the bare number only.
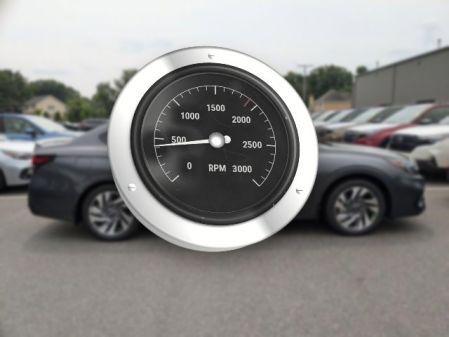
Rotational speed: 400
